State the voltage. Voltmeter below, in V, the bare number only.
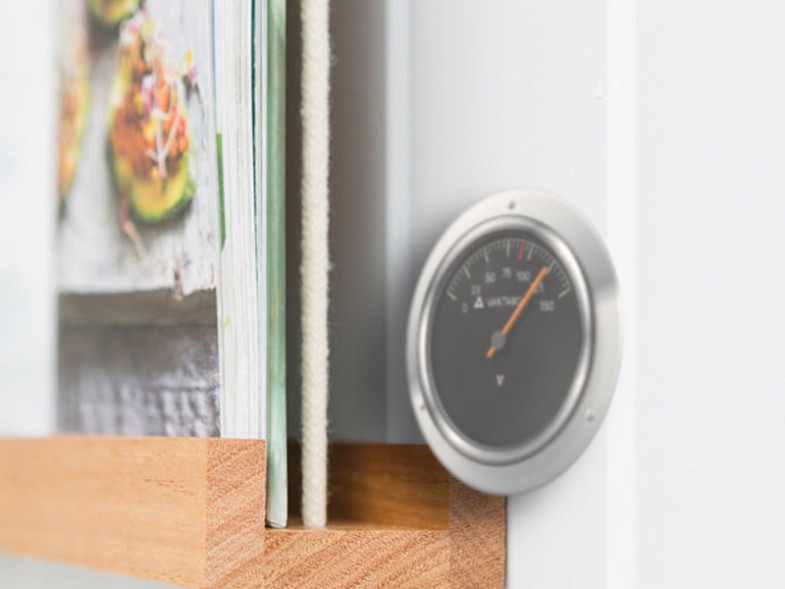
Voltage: 125
